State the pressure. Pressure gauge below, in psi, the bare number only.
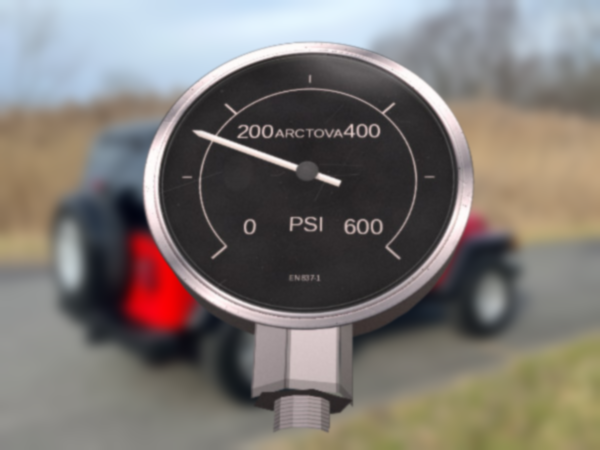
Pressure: 150
